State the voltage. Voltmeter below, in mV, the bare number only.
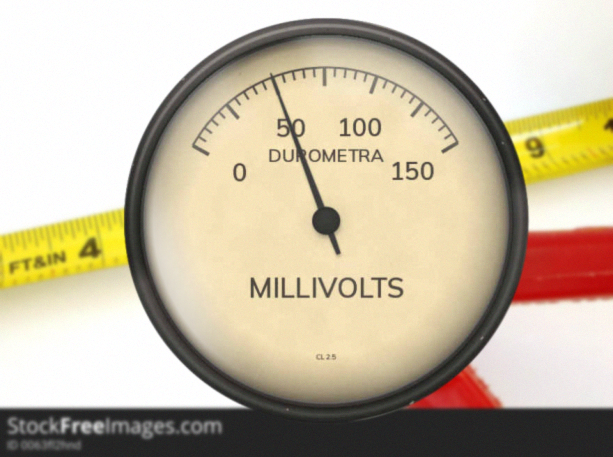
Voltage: 50
